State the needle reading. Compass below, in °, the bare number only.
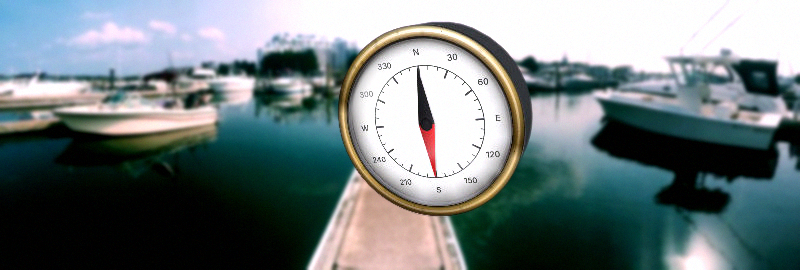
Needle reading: 180
